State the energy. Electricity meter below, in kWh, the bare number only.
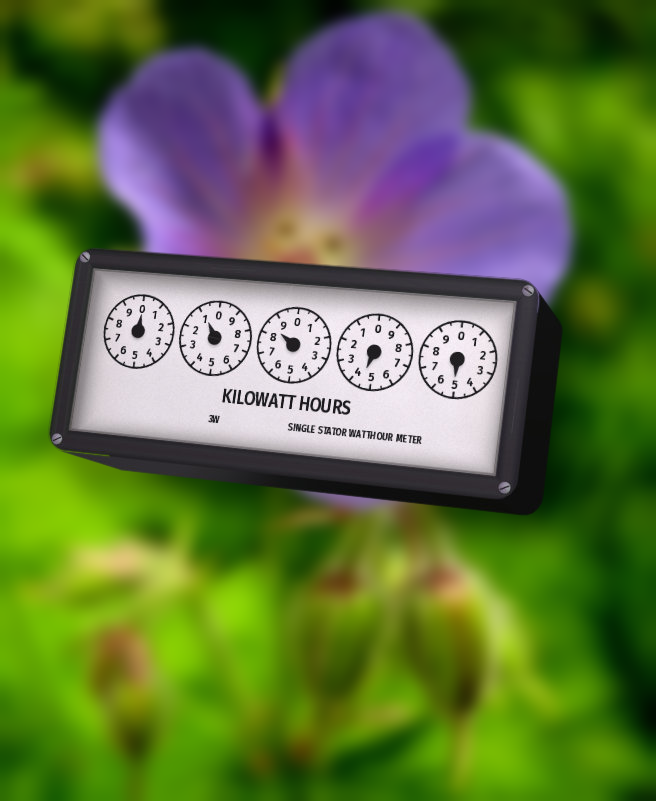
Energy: 845
